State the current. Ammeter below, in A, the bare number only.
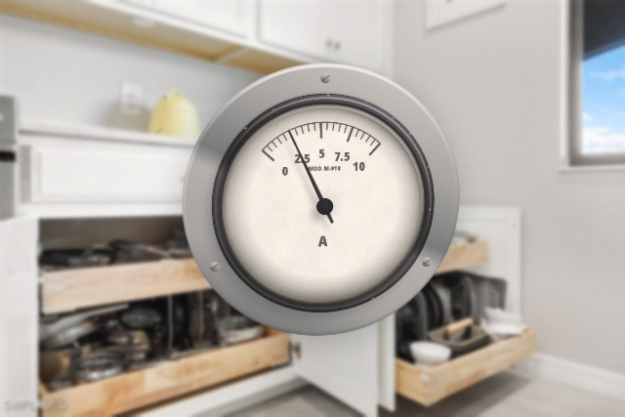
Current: 2.5
